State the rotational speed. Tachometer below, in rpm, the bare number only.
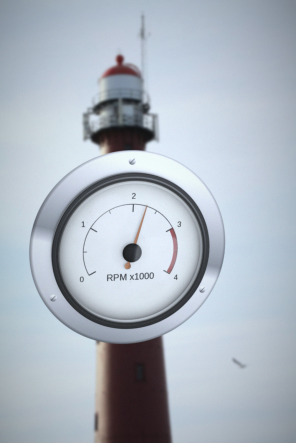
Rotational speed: 2250
